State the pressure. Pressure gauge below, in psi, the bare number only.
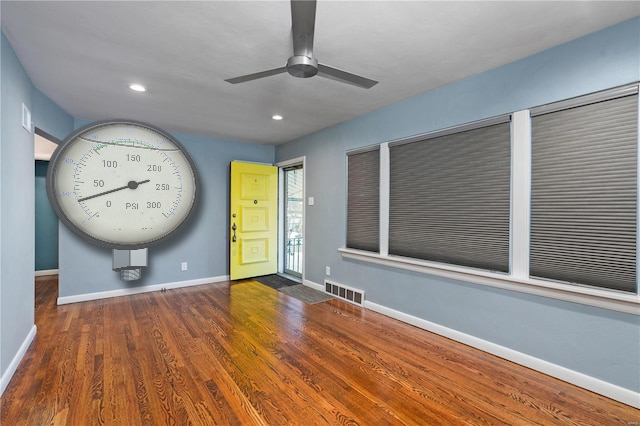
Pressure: 25
